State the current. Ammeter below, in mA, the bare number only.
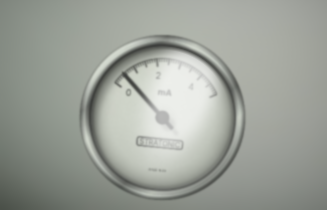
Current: 0.5
